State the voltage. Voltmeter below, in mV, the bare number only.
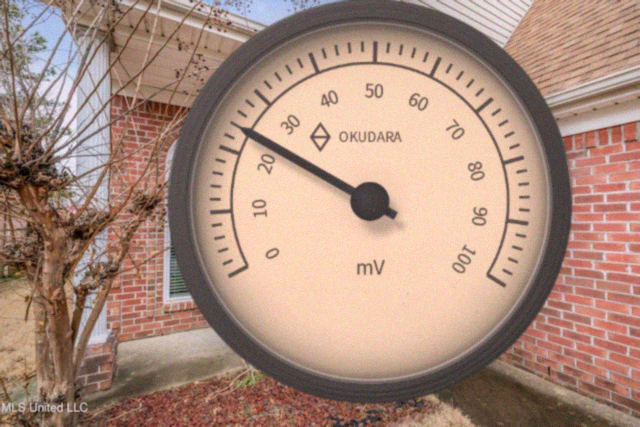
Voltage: 24
